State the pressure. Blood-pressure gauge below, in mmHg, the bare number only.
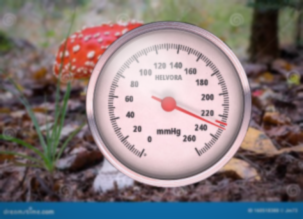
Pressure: 230
